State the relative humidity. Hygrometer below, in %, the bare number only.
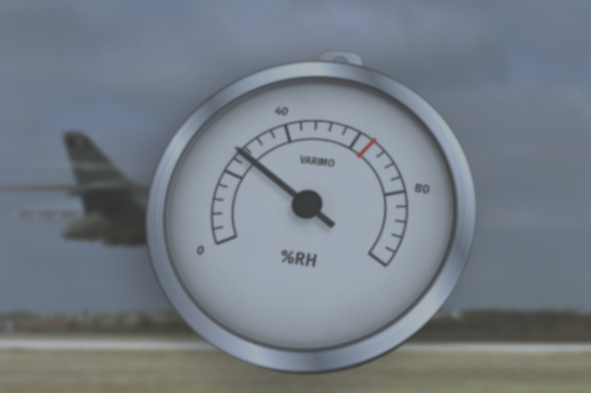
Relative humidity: 26
